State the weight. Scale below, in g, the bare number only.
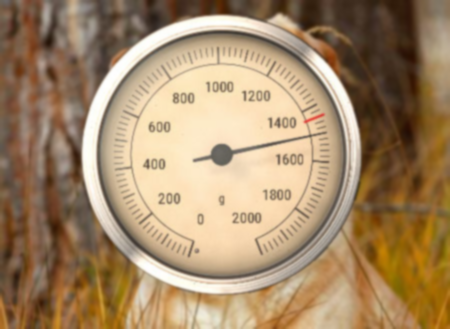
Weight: 1500
